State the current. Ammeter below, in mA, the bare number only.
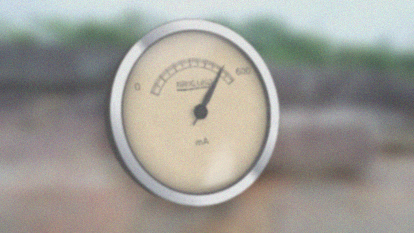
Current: 500
